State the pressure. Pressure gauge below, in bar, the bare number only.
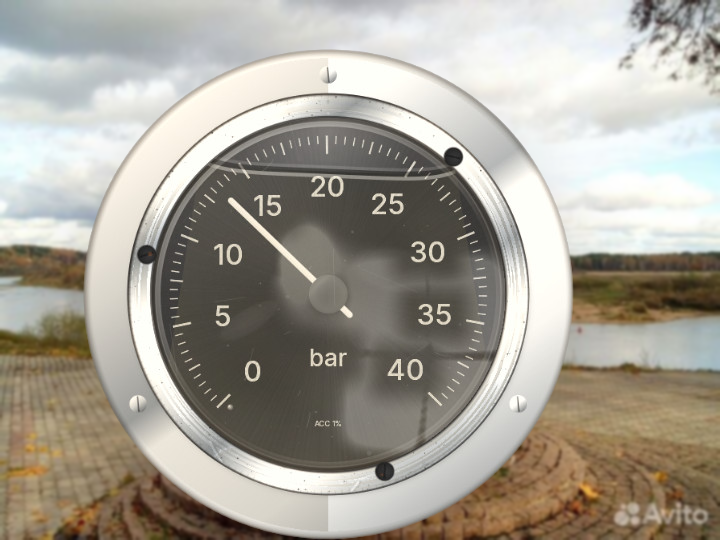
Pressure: 13.25
